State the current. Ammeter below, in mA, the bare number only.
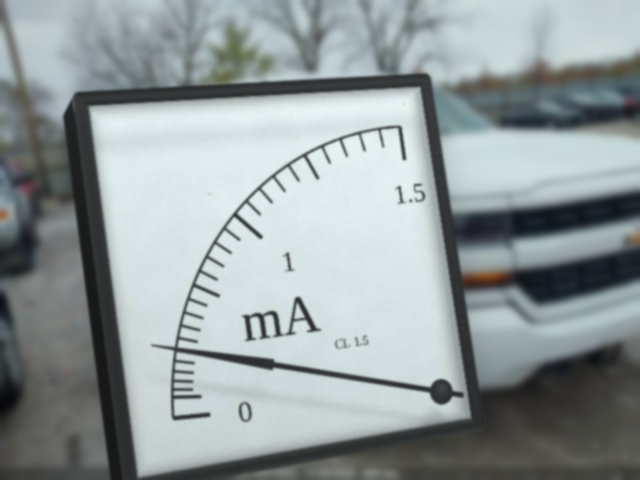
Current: 0.5
